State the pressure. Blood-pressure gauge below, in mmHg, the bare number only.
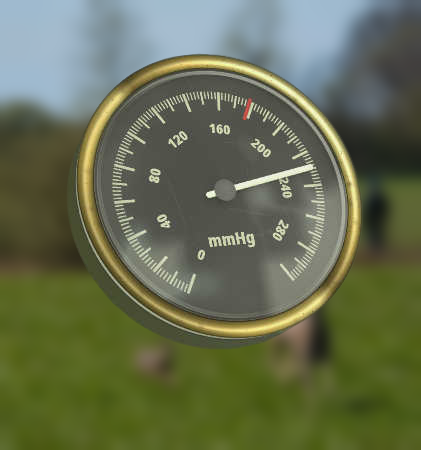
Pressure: 230
